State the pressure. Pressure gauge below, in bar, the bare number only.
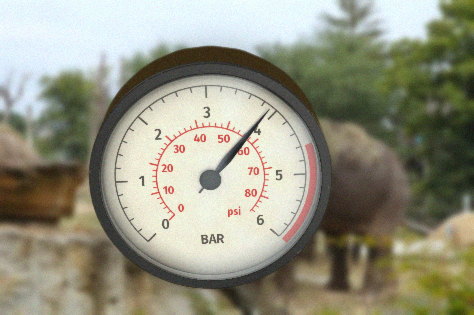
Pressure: 3.9
